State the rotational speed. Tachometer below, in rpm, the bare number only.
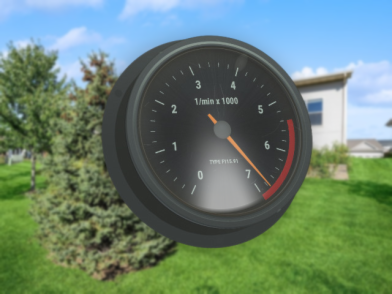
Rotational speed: 6800
